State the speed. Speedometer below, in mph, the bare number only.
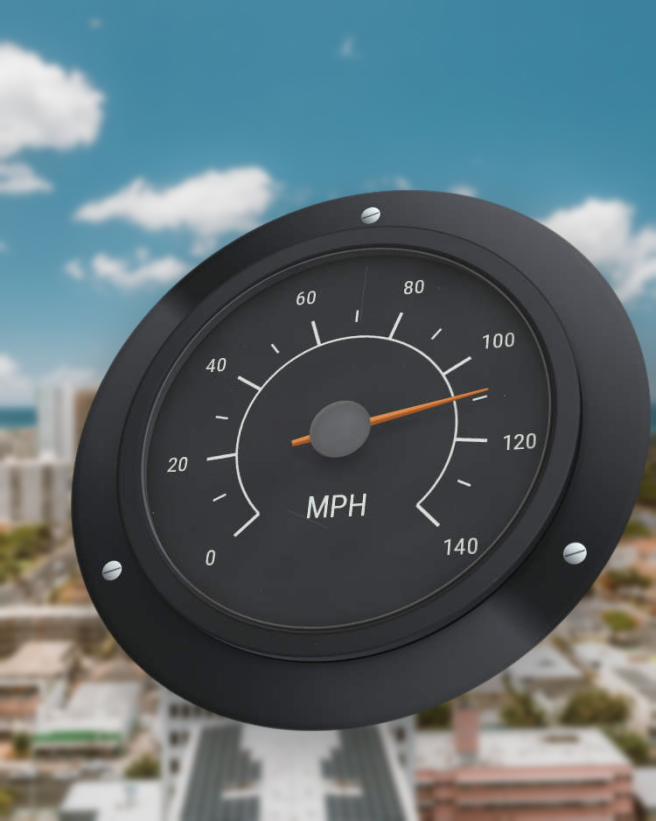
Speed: 110
